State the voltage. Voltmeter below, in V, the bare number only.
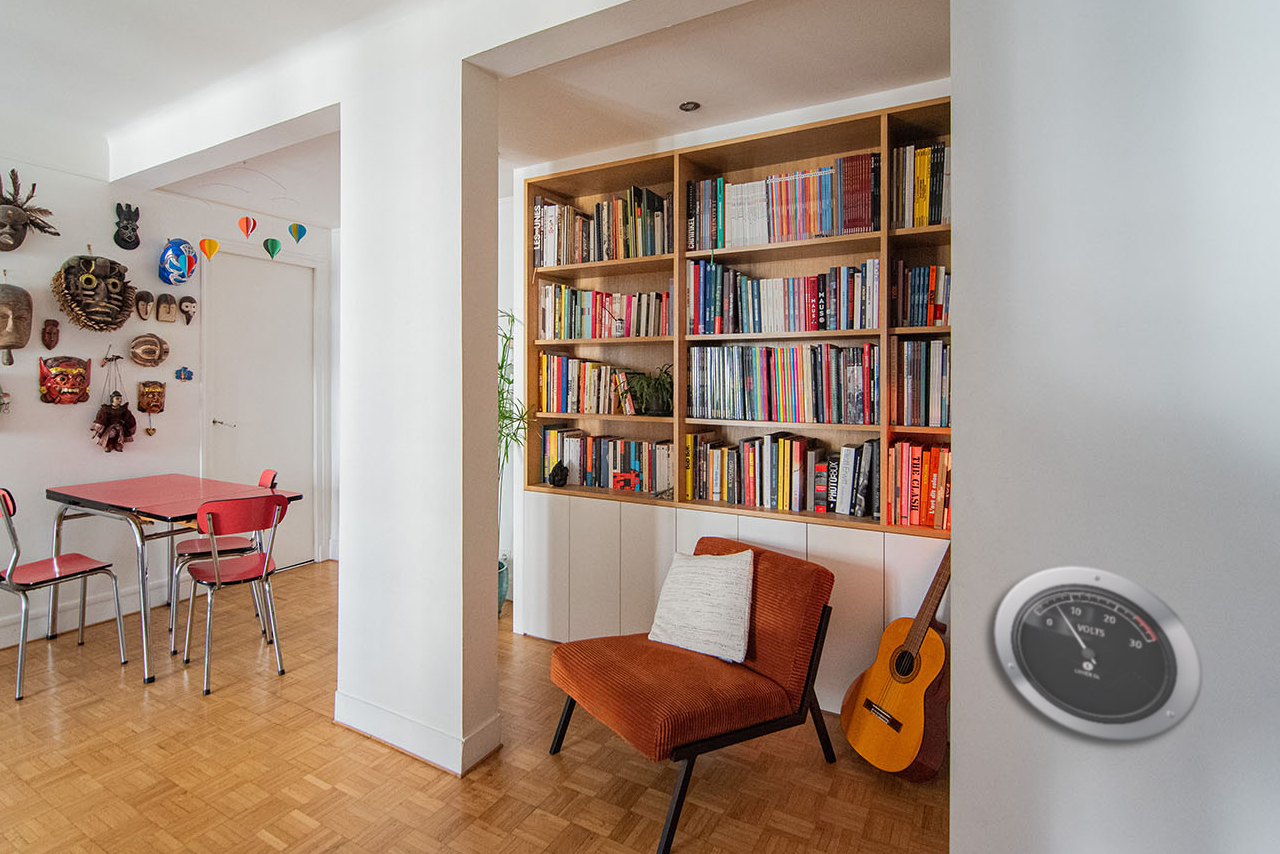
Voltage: 6
